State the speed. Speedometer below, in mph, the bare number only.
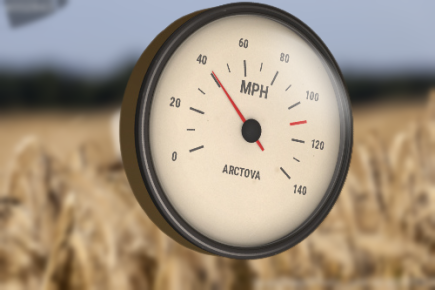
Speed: 40
